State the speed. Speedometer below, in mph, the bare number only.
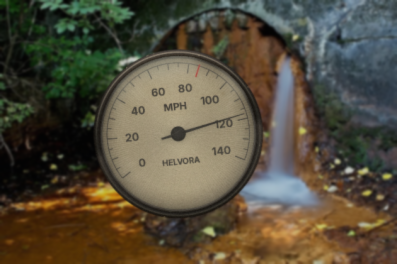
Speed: 117.5
